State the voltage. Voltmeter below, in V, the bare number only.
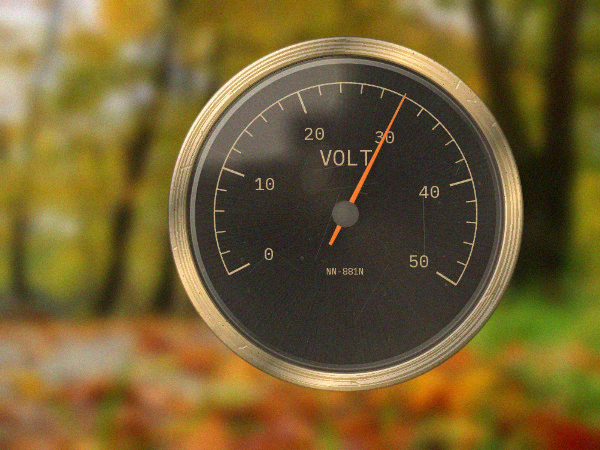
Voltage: 30
